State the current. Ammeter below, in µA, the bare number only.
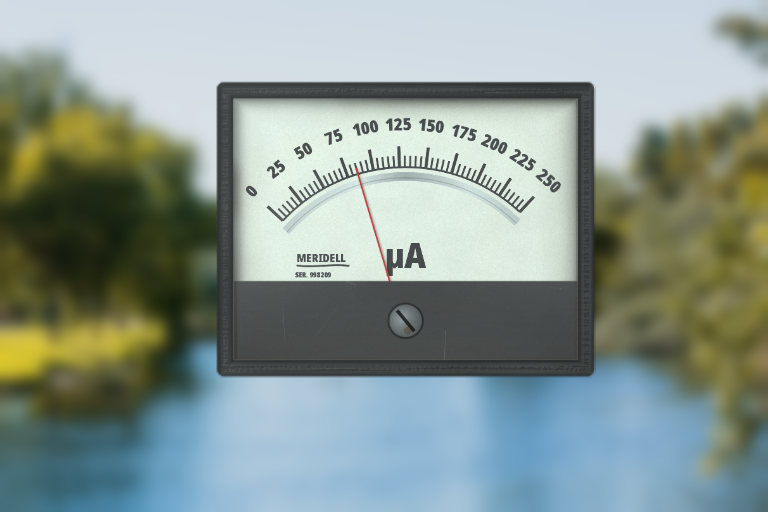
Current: 85
